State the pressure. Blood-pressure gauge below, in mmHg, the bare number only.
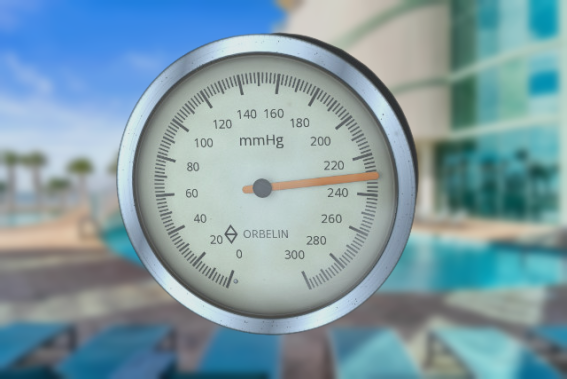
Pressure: 230
